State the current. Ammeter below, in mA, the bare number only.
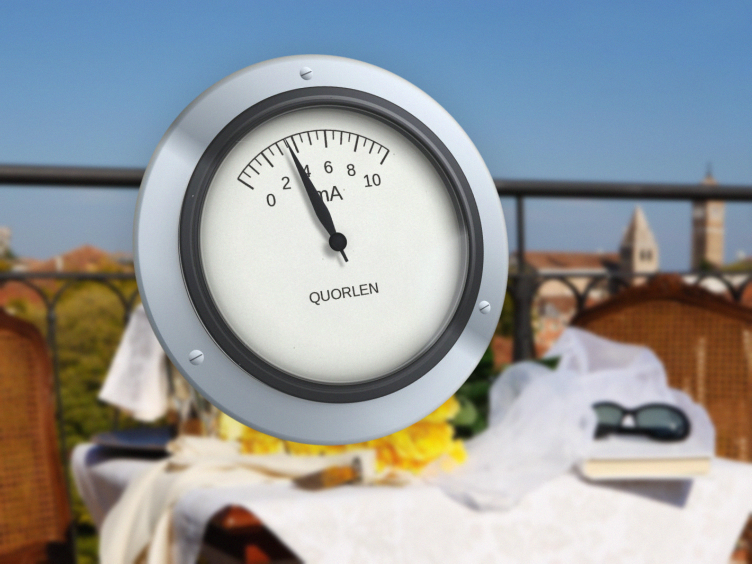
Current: 3.5
